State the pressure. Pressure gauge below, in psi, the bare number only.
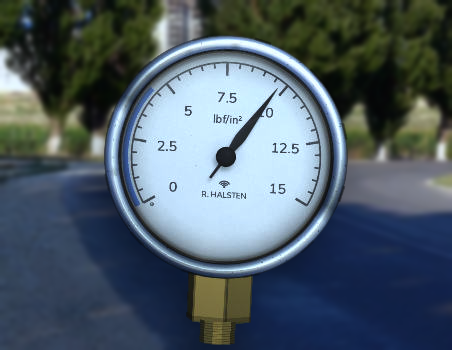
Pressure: 9.75
